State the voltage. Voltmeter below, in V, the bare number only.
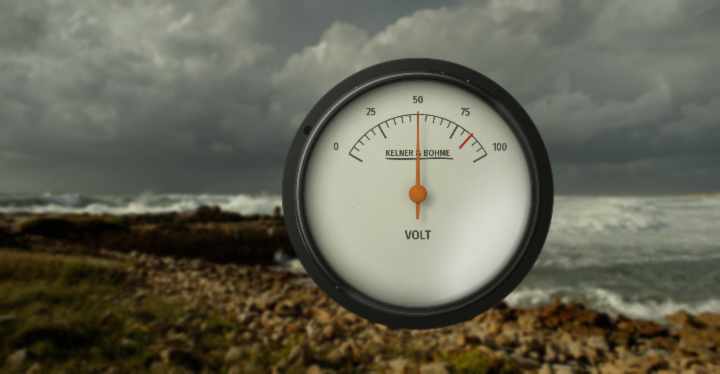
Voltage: 50
